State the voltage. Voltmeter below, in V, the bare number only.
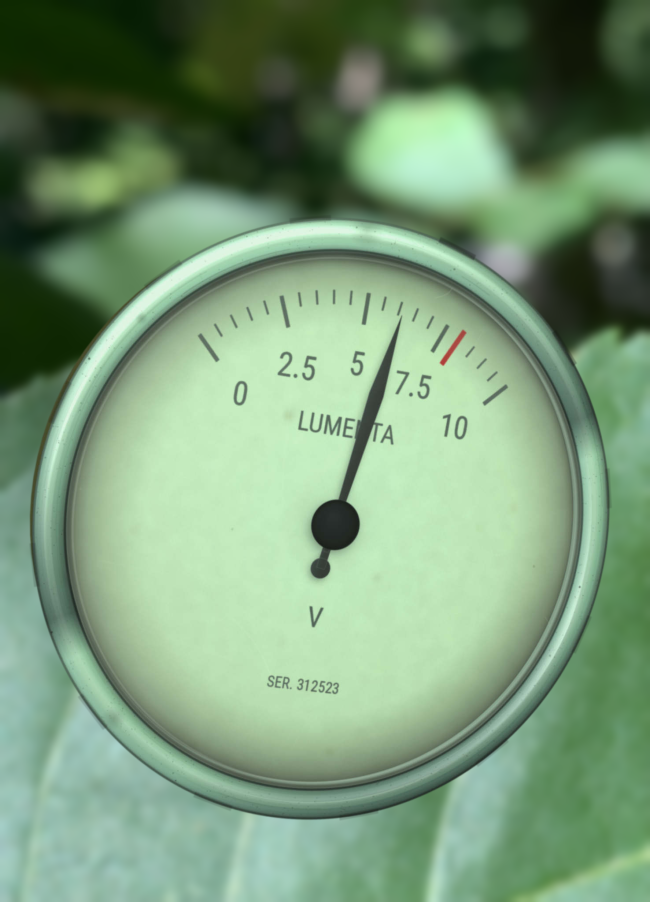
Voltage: 6
